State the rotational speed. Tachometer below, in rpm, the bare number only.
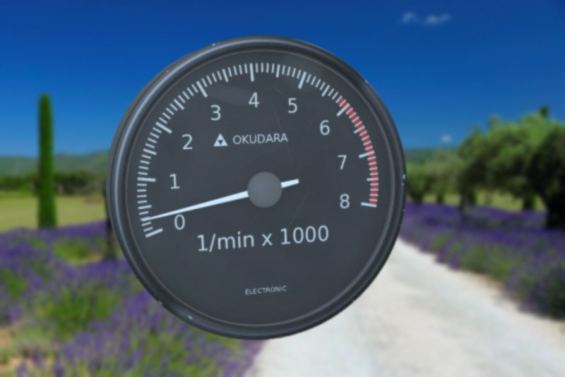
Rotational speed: 300
